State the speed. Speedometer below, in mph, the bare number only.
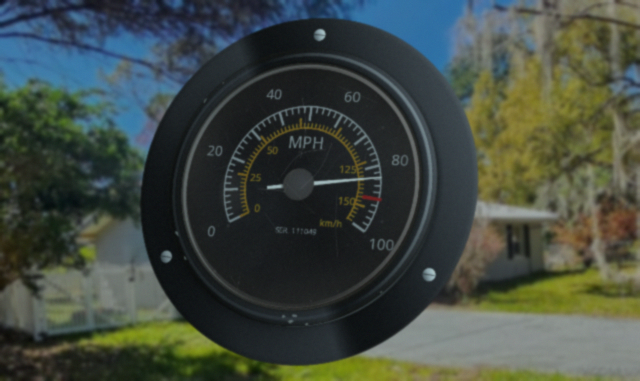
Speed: 84
